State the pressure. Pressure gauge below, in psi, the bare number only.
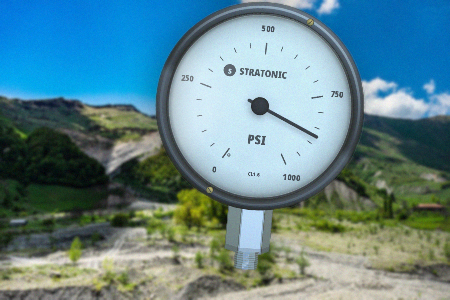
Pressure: 875
